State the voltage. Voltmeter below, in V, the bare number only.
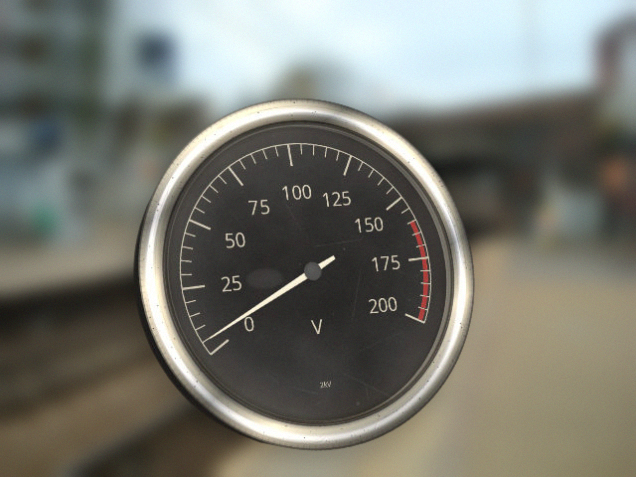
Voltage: 5
